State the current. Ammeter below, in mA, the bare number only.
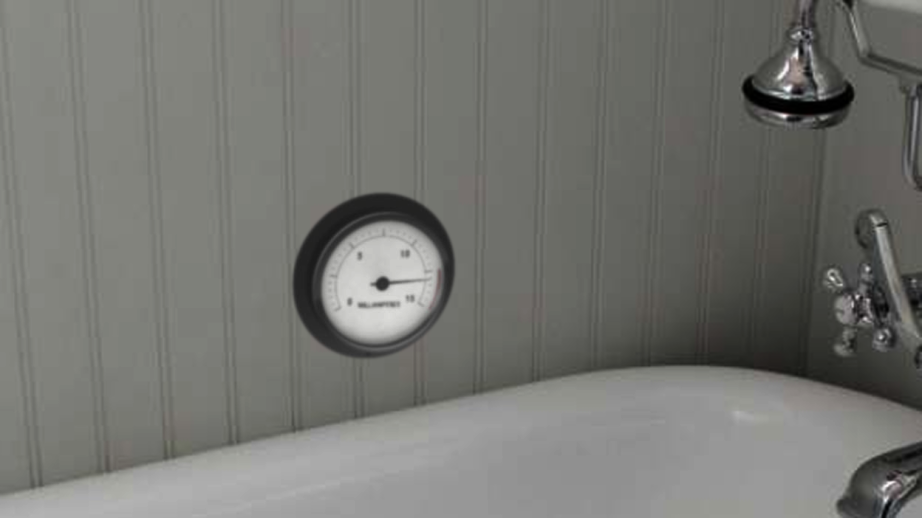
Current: 13
